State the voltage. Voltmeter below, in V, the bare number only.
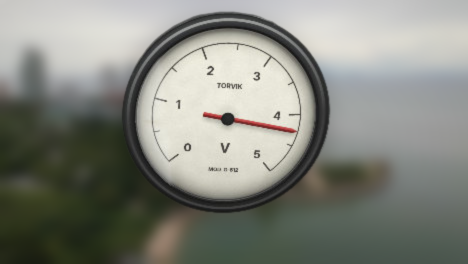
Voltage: 4.25
